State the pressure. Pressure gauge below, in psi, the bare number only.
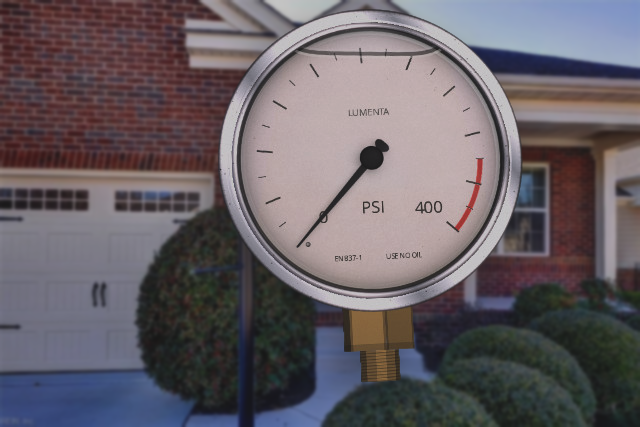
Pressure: 0
